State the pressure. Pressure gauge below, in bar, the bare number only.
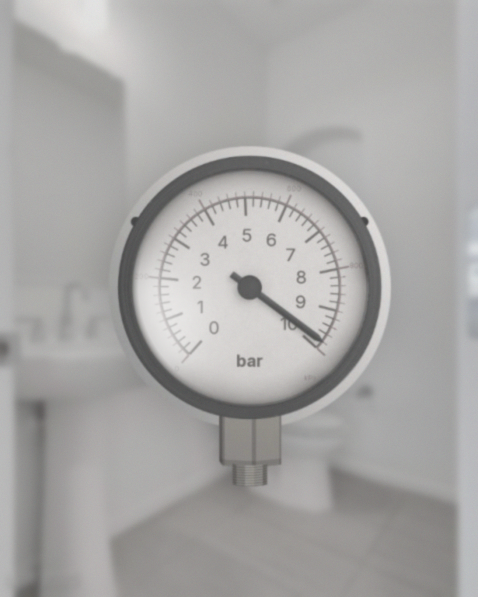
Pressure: 9.8
